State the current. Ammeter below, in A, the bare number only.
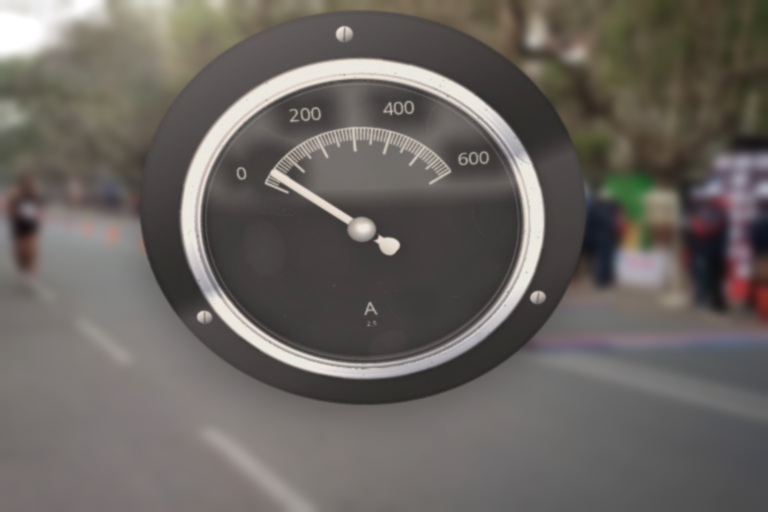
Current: 50
